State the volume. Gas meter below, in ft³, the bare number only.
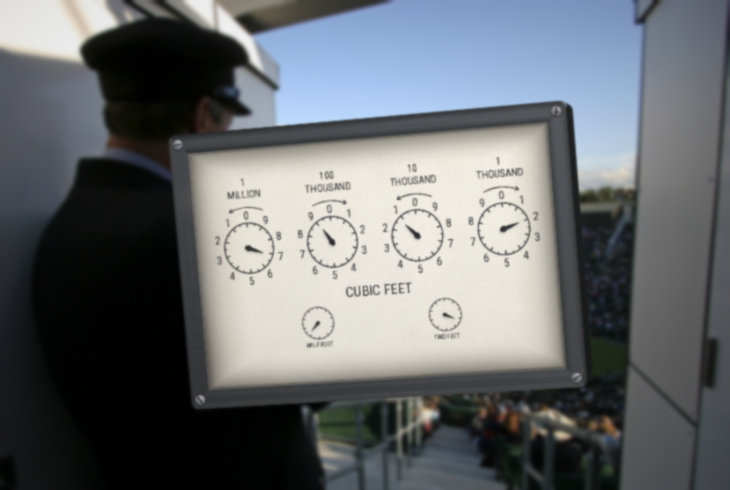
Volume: 691200
